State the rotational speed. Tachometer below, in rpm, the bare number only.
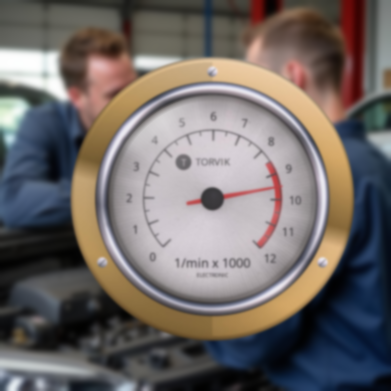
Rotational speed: 9500
